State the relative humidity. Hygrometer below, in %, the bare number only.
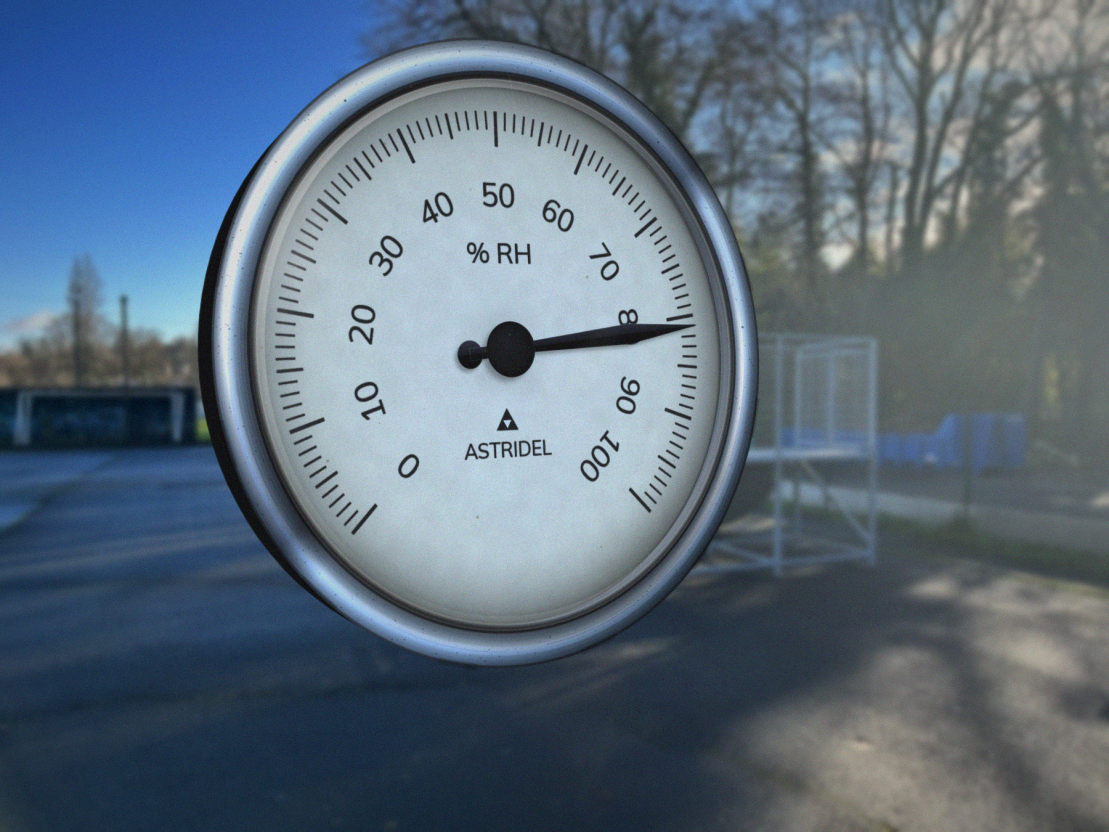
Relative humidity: 81
